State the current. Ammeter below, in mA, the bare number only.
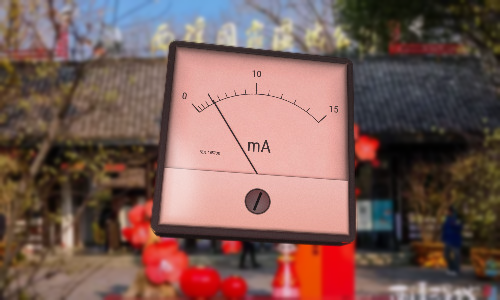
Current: 5
